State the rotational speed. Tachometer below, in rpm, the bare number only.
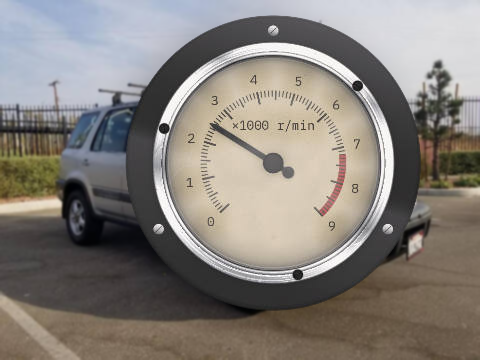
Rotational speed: 2500
